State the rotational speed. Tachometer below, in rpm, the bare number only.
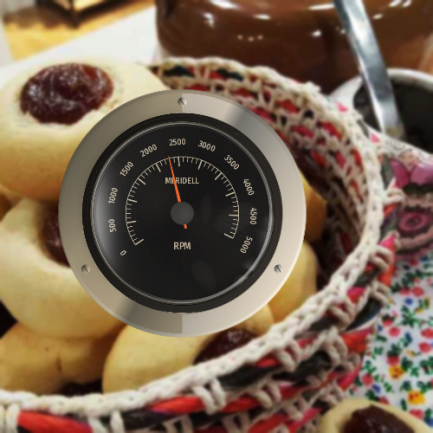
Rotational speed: 2300
